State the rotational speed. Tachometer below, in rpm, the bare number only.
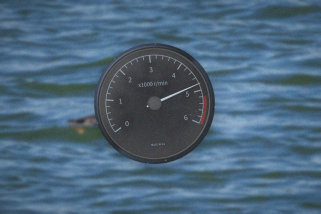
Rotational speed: 4800
